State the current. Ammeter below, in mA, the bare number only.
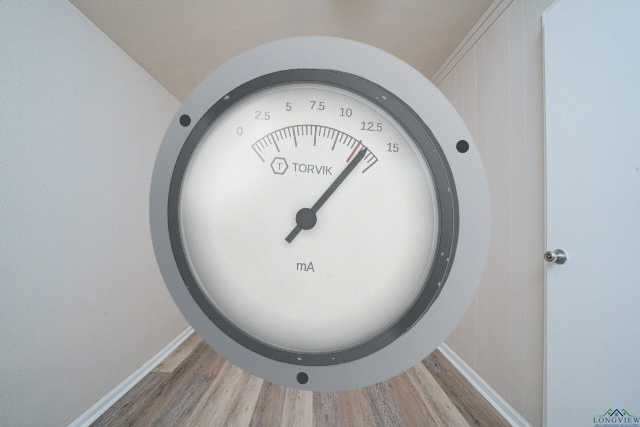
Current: 13.5
